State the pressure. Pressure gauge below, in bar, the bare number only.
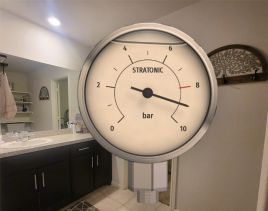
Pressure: 9
